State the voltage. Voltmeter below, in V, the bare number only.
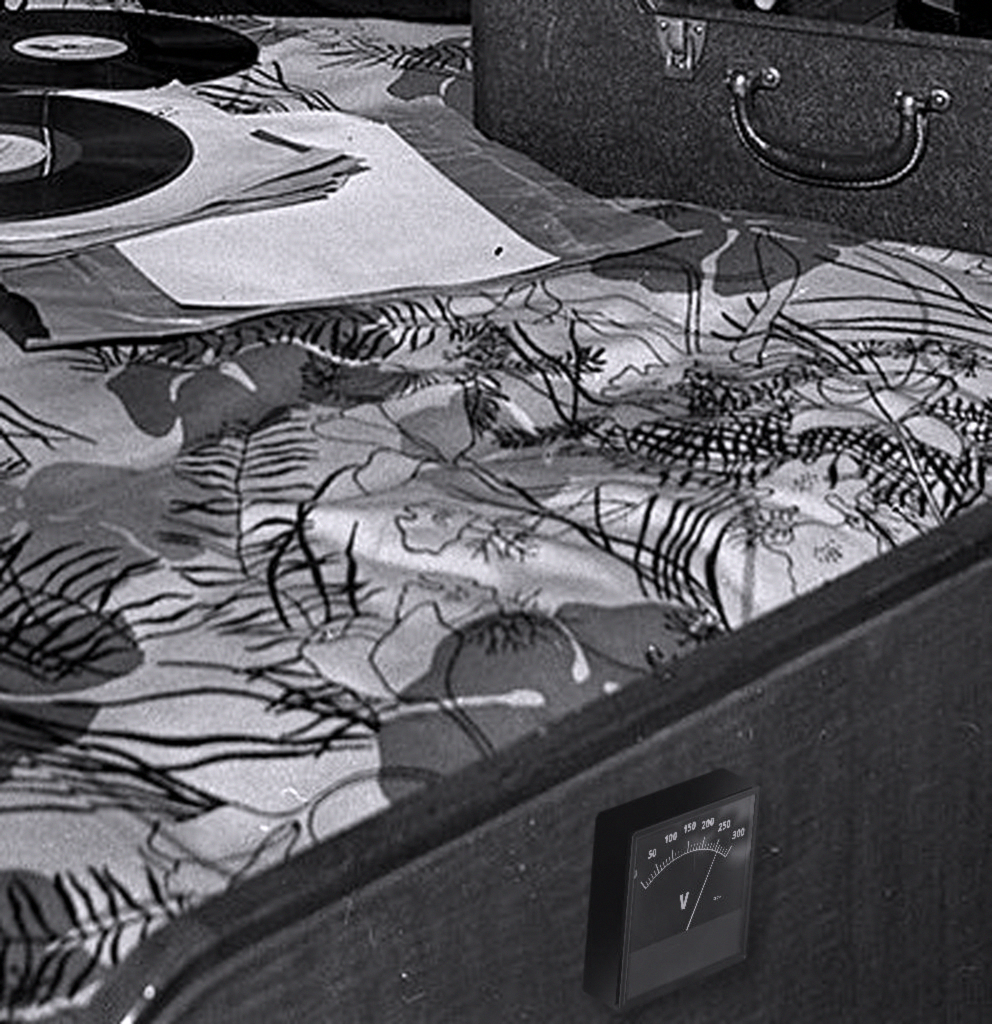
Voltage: 250
